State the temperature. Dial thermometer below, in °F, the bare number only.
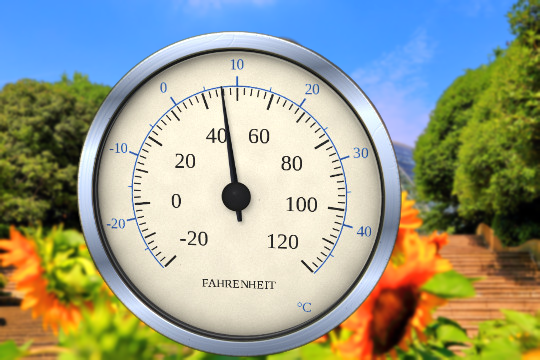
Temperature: 46
